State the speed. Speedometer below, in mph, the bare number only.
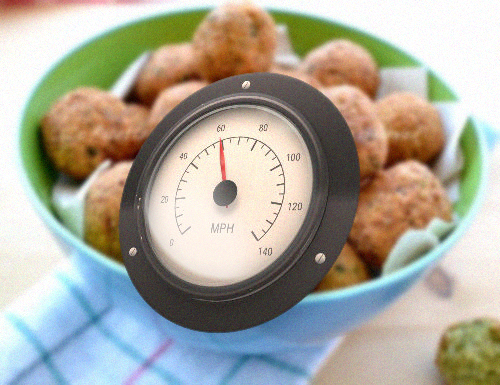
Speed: 60
